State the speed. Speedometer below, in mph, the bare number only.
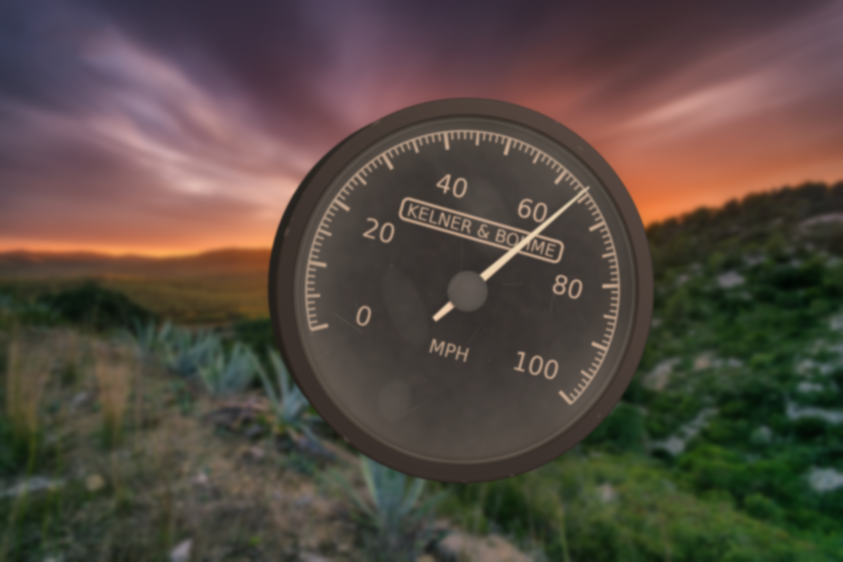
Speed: 64
